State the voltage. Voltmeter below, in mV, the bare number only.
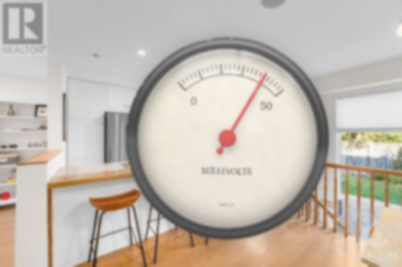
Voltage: 40
